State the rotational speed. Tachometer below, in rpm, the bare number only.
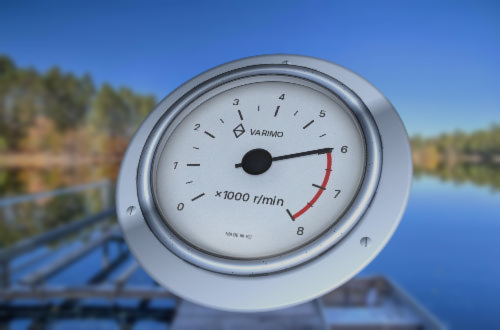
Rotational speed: 6000
